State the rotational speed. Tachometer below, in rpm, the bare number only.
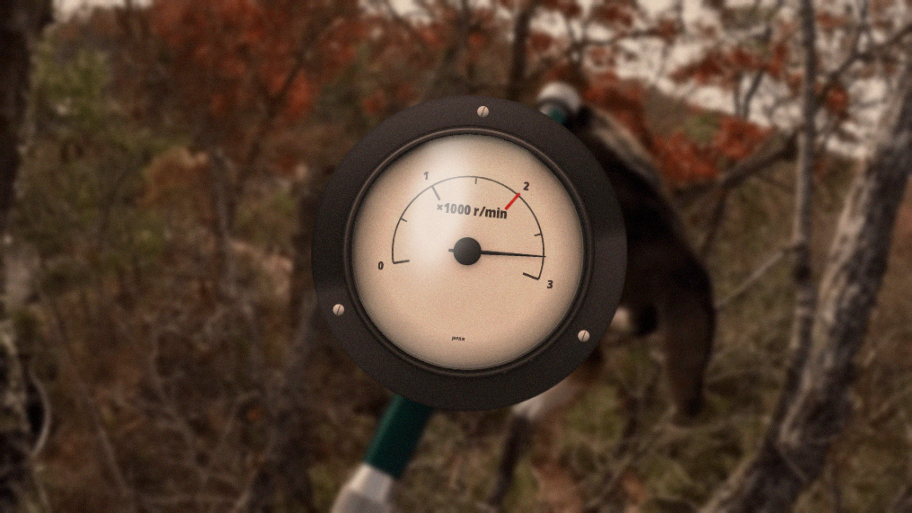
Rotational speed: 2750
